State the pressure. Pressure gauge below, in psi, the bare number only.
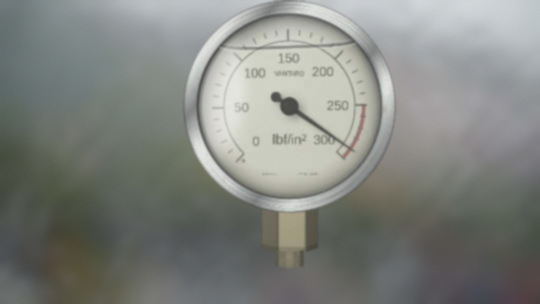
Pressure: 290
